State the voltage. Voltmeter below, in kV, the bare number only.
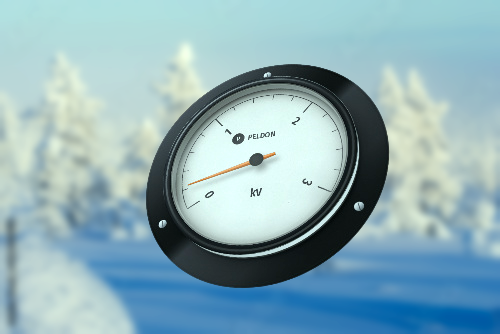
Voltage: 0.2
